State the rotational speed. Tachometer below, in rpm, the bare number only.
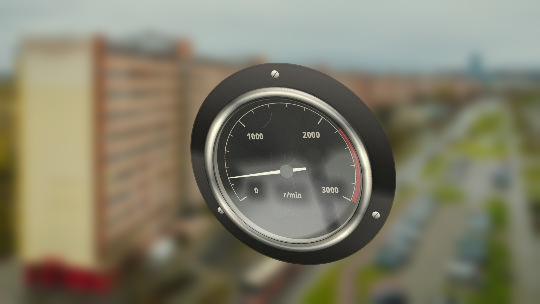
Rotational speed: 300
